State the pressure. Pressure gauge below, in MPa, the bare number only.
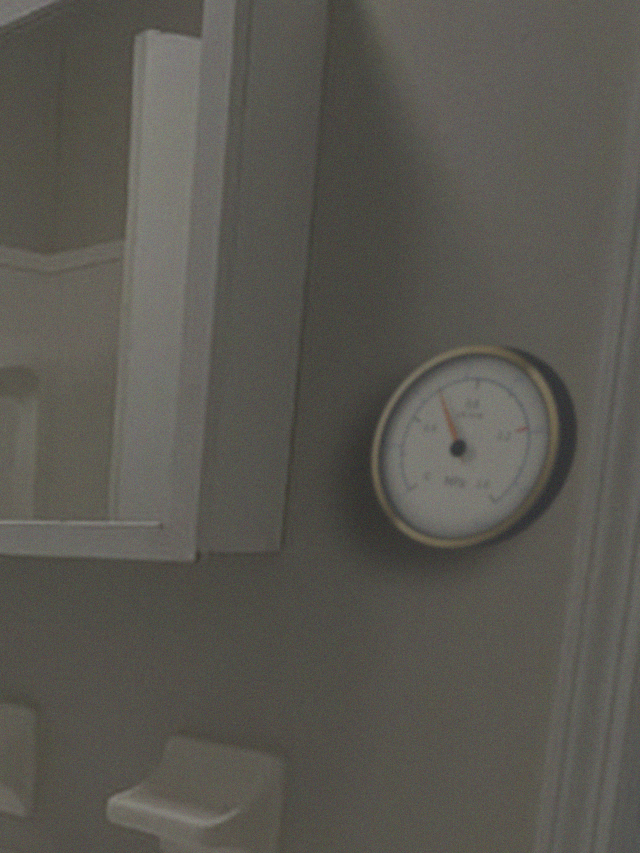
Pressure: 0.6
